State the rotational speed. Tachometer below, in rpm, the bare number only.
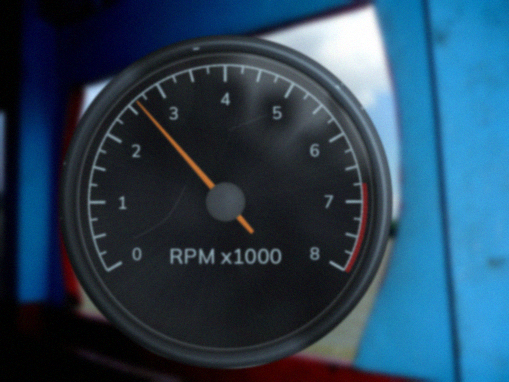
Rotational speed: 2625
